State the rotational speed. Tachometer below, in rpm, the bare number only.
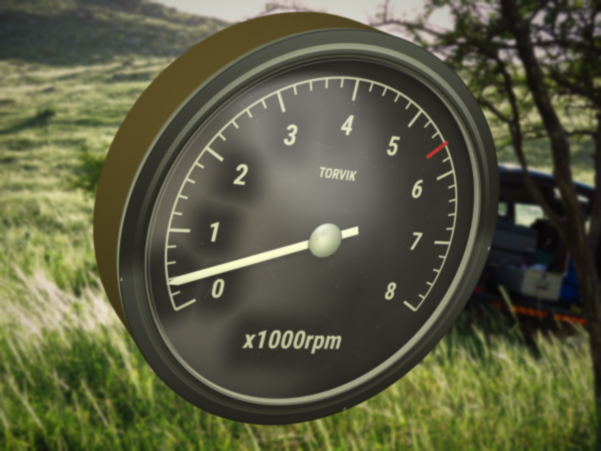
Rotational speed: 400
